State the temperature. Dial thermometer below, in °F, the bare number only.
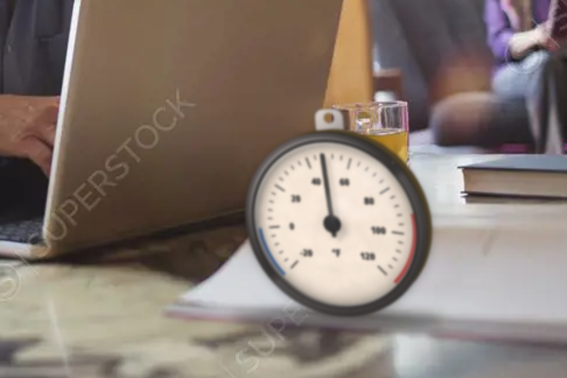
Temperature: 48
